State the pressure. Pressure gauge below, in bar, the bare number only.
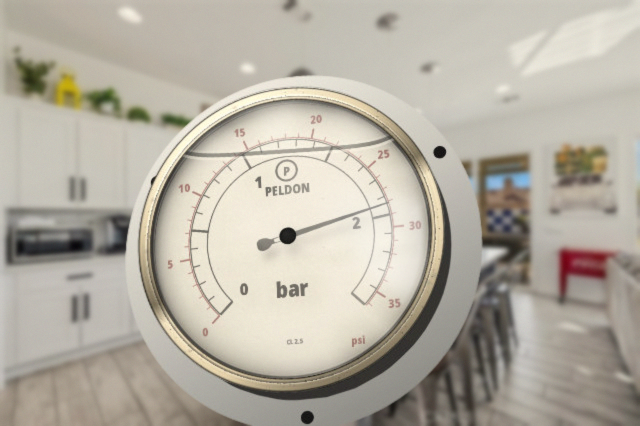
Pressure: 1.95
